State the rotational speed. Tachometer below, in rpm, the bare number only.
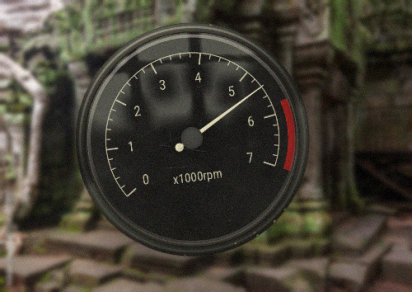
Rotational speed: 5400
